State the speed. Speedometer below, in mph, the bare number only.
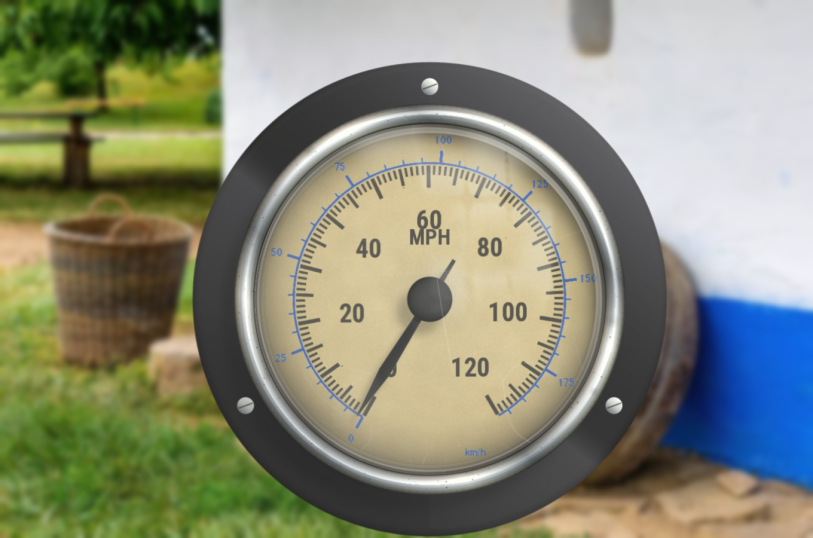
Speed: 1
